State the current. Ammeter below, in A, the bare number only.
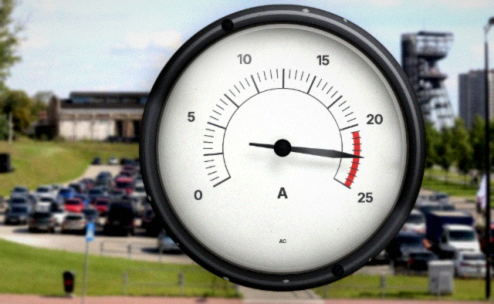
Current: 22.5
